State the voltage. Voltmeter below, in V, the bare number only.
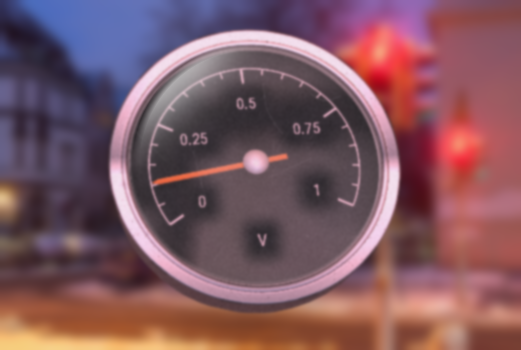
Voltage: 0.1
